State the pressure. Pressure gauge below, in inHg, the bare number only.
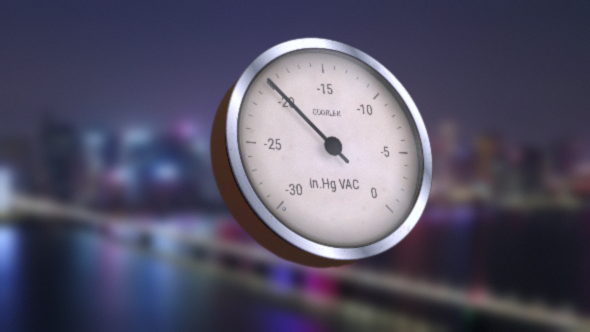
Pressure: -20
